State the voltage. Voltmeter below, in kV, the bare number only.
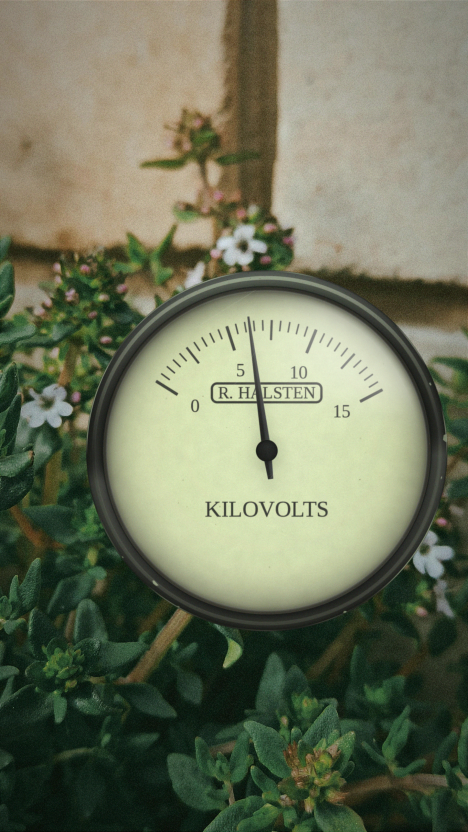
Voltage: 6.25
